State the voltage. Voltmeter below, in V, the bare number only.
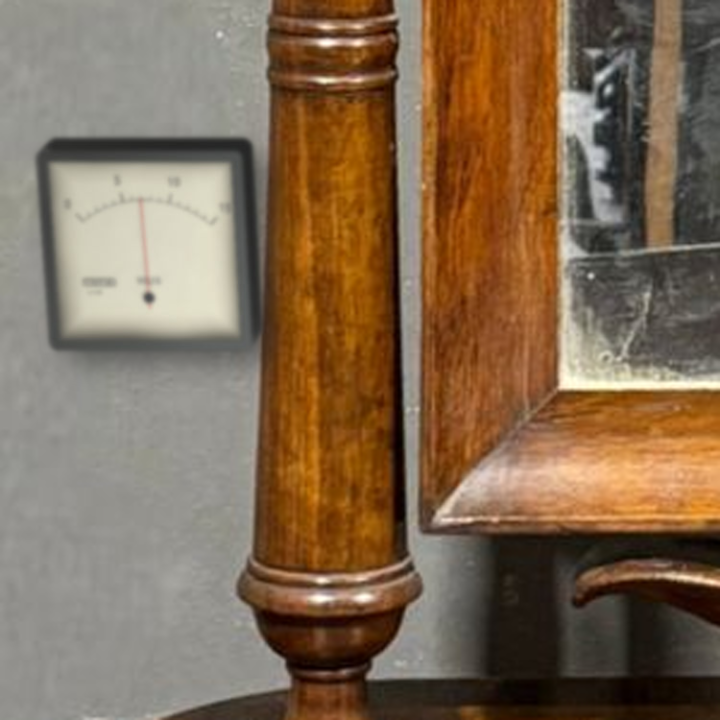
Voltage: 7
